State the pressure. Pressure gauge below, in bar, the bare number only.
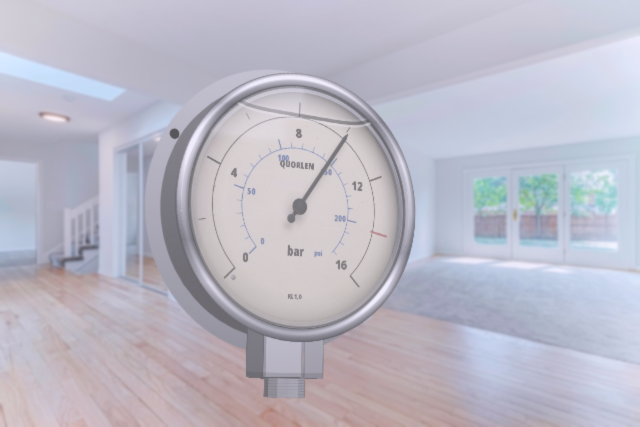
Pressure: 10
